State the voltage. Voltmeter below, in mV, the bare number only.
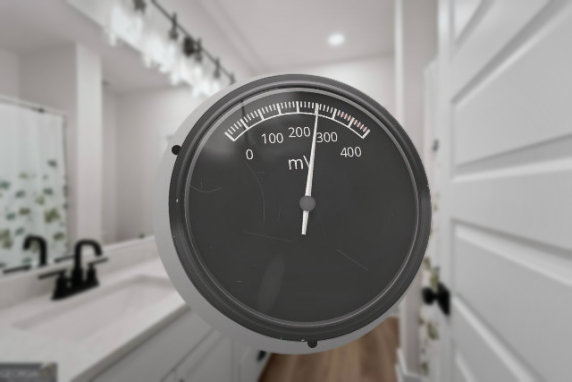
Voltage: 250
